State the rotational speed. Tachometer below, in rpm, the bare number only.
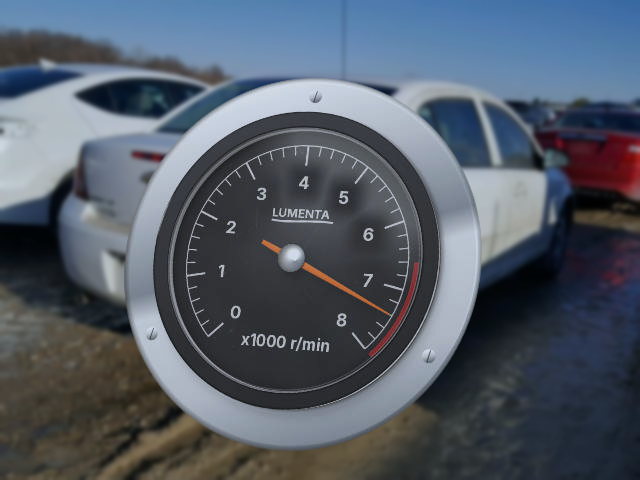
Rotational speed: 7400
